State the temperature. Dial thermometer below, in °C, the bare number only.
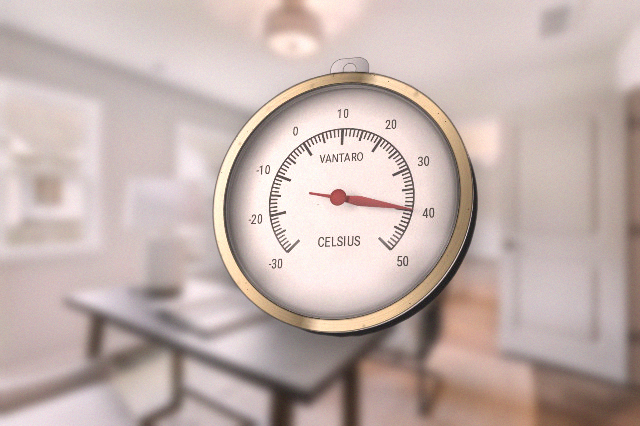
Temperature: 40
